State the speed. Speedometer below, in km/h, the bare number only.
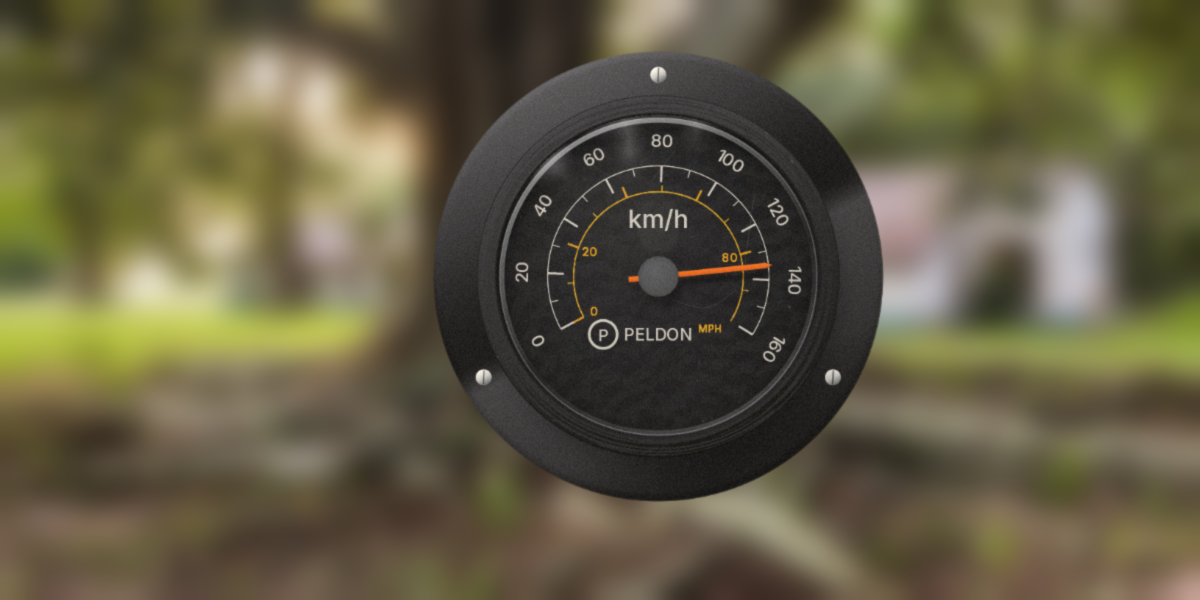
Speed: 135
